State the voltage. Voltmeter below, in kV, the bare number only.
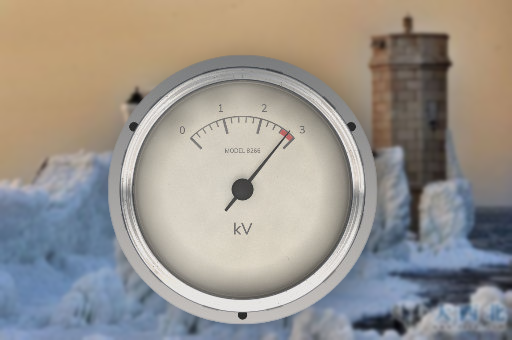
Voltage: 2.8
